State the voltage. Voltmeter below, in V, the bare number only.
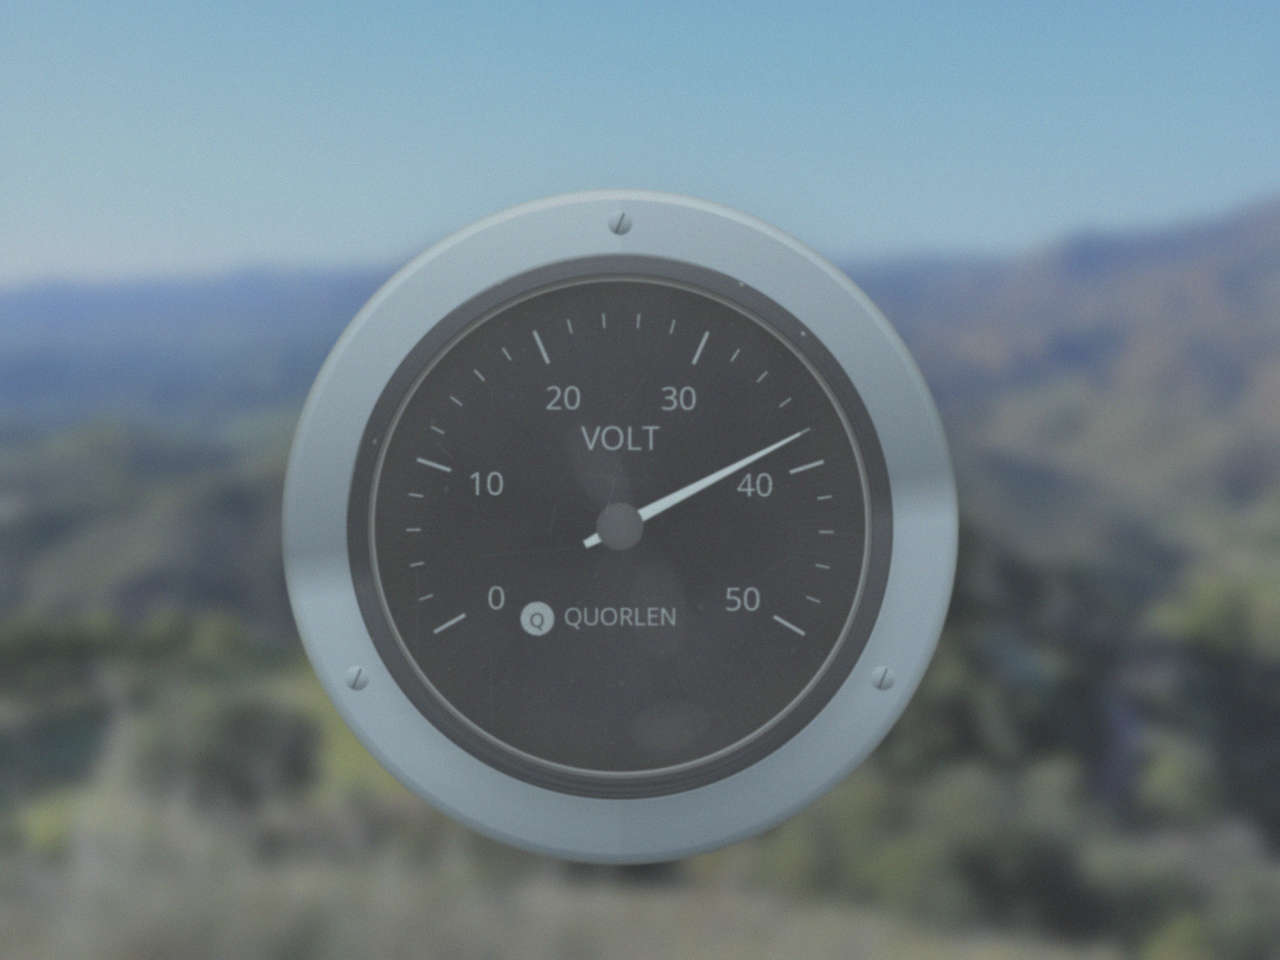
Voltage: 38
